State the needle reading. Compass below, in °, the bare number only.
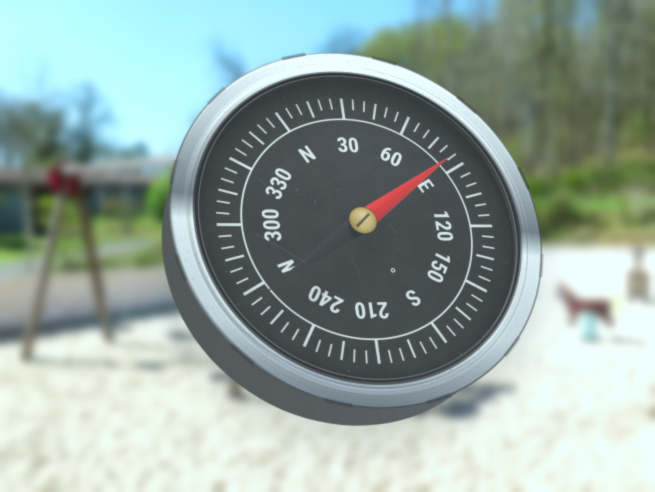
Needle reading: 85
